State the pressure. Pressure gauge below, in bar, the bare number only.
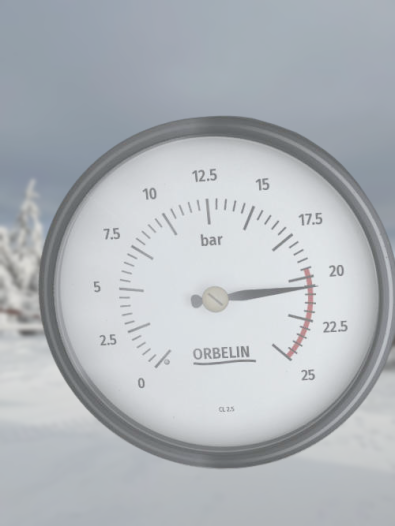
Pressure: 20.5
